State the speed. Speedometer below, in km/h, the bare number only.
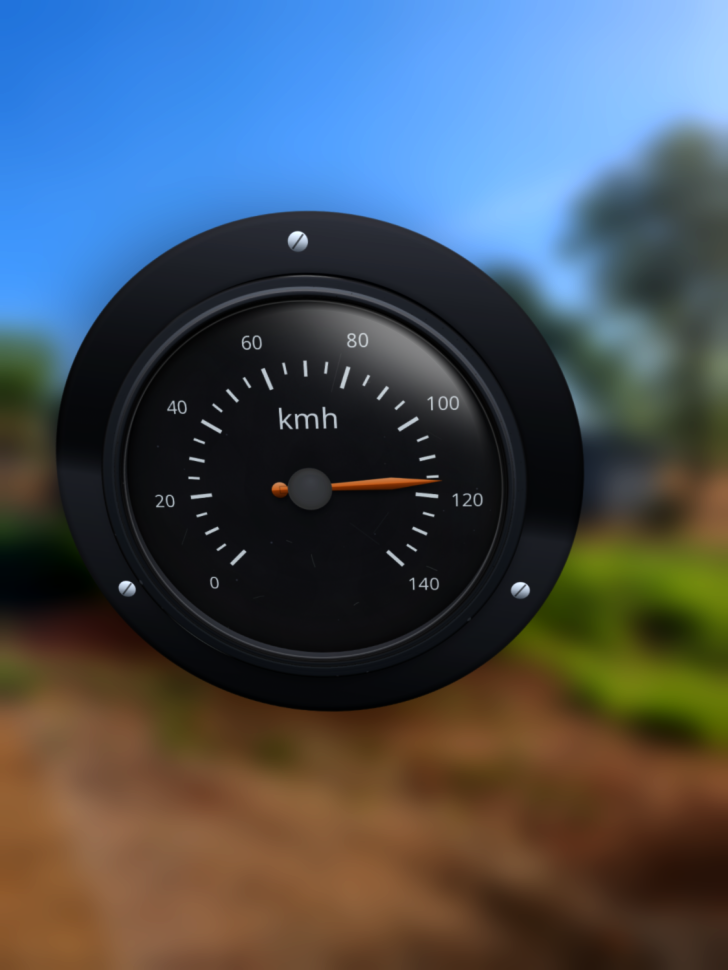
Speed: 115
